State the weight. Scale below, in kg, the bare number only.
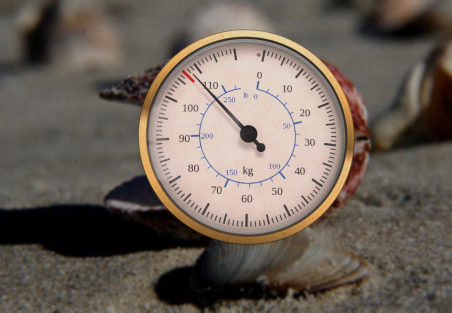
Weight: 108
